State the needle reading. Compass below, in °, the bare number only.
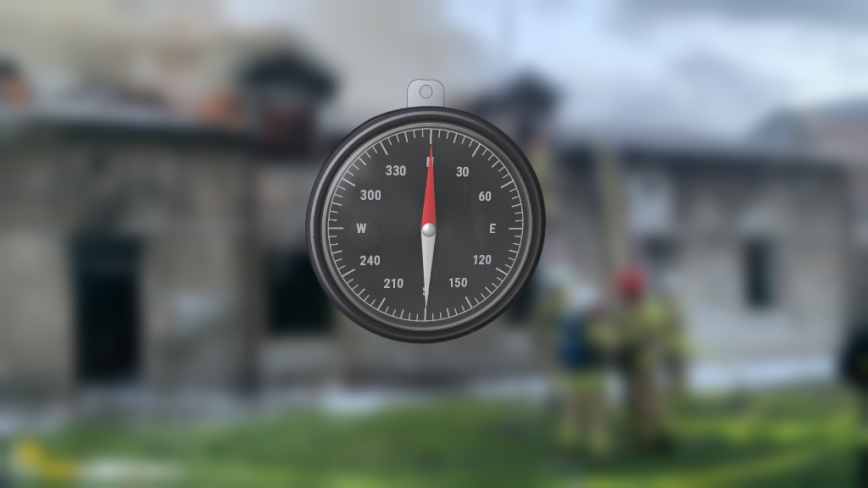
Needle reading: 0
